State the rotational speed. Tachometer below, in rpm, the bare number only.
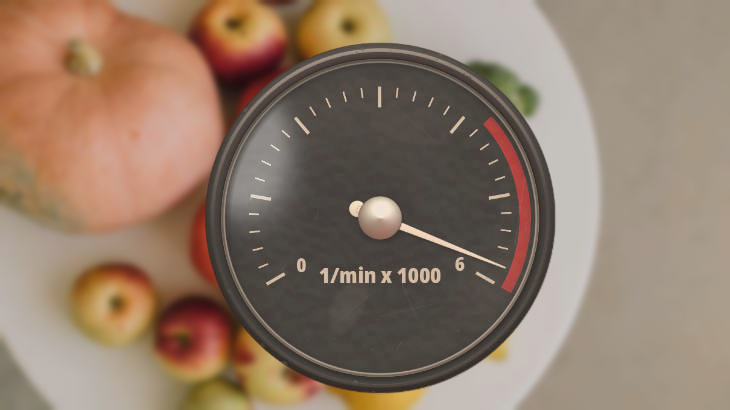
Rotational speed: 5800
